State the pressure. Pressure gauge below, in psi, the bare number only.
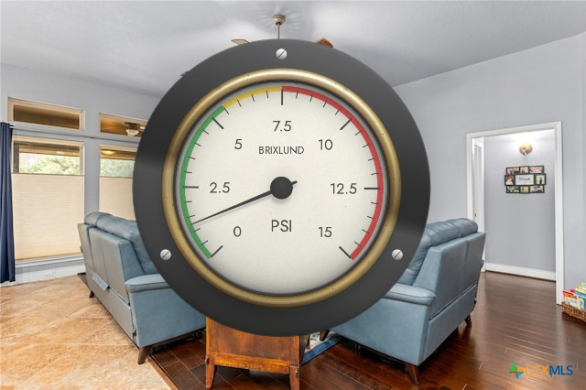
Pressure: 1.25
